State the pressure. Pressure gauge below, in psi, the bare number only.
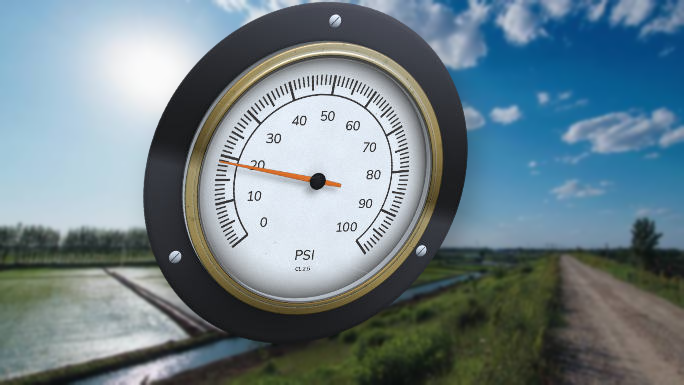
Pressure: 19
